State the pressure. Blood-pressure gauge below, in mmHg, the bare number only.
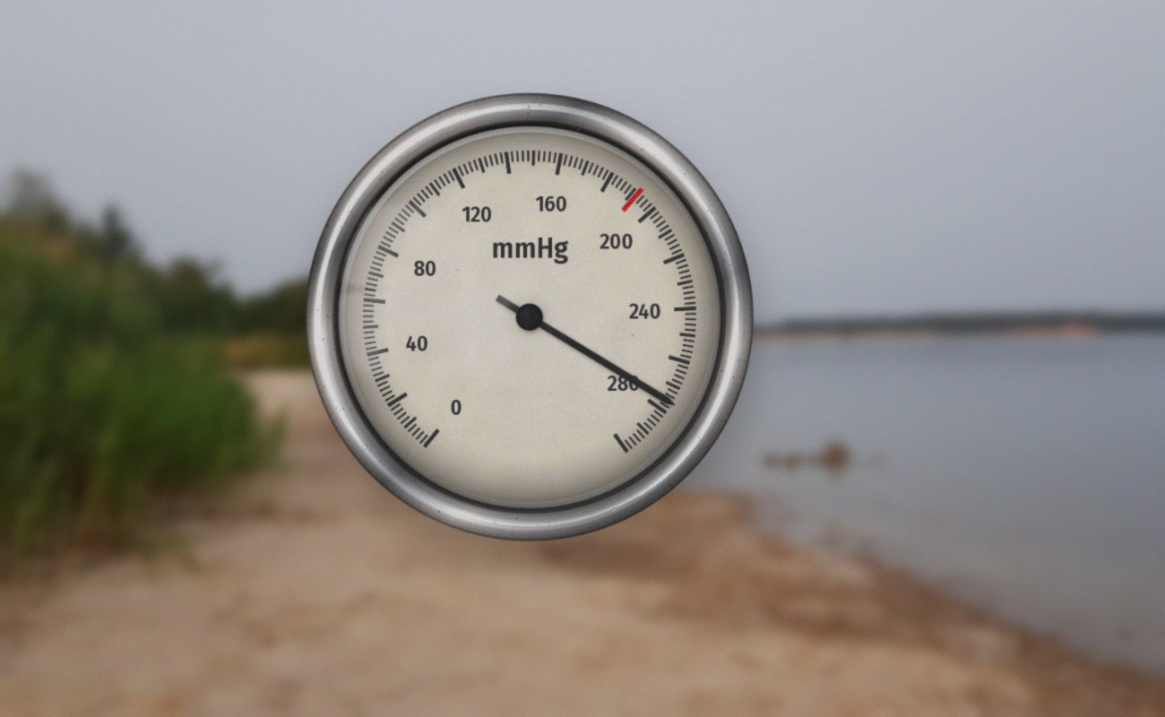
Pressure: 276
